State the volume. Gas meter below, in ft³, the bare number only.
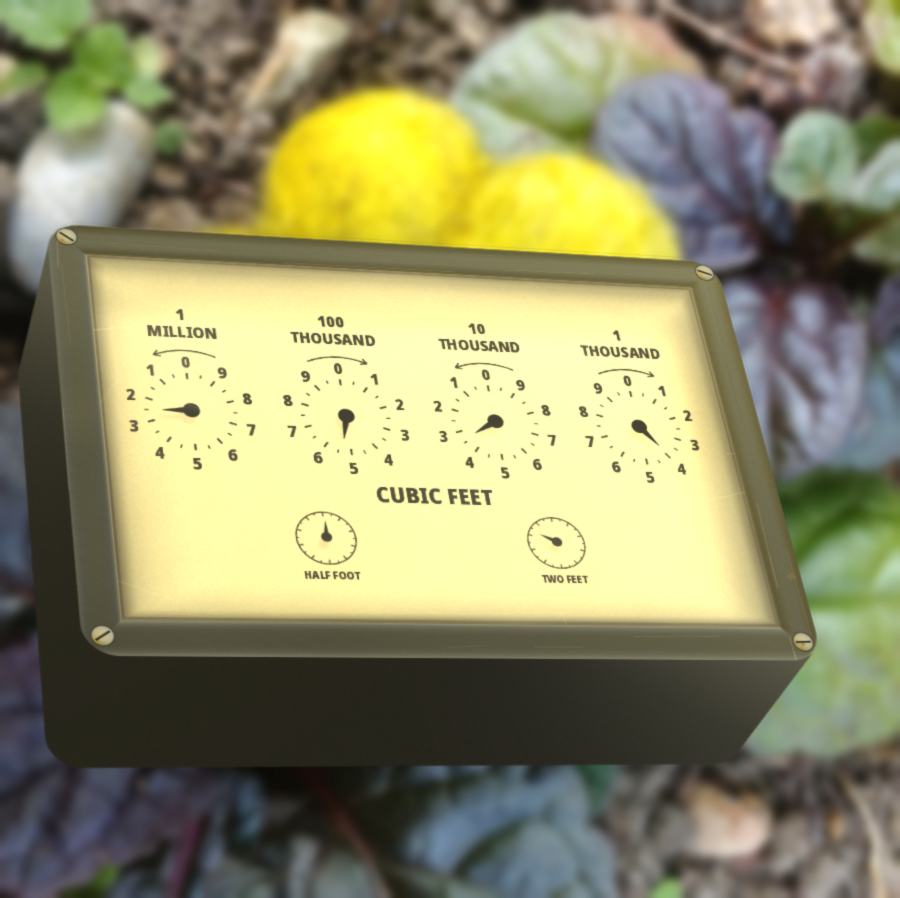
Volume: 253400
